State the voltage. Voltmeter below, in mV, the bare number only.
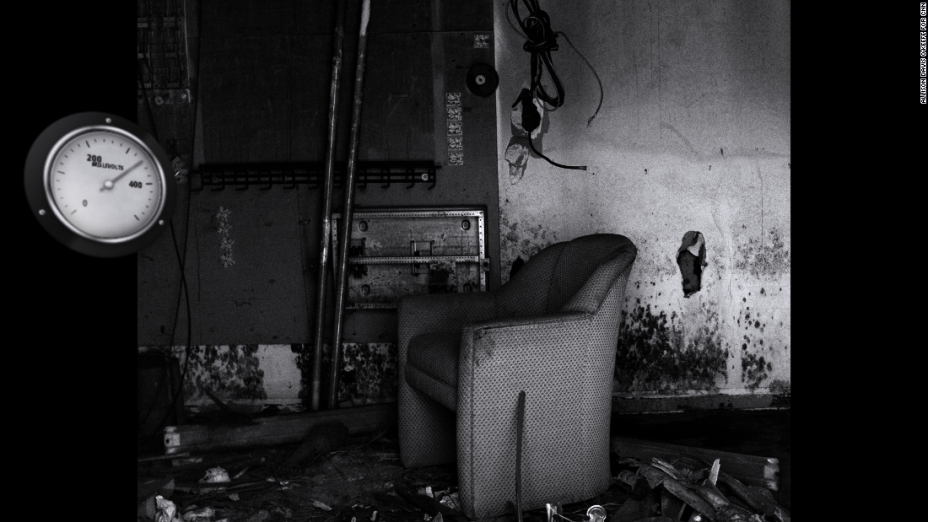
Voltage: 340
